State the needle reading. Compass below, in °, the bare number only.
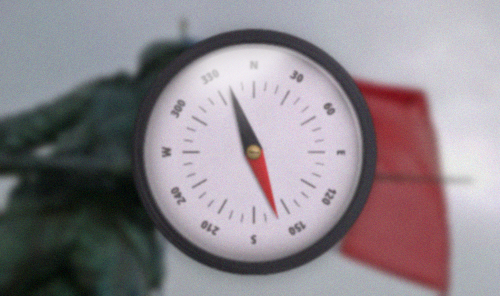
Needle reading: 160
